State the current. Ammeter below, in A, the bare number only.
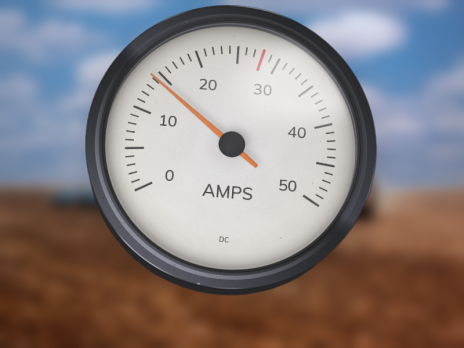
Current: 14
